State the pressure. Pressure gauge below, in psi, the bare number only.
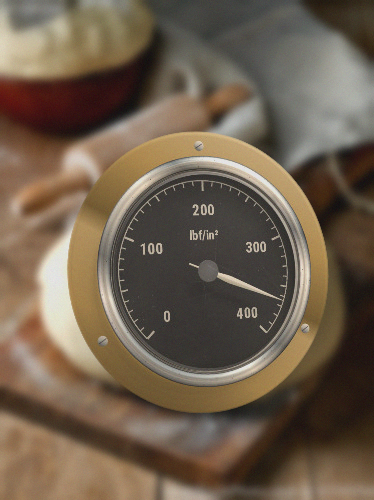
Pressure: 365
